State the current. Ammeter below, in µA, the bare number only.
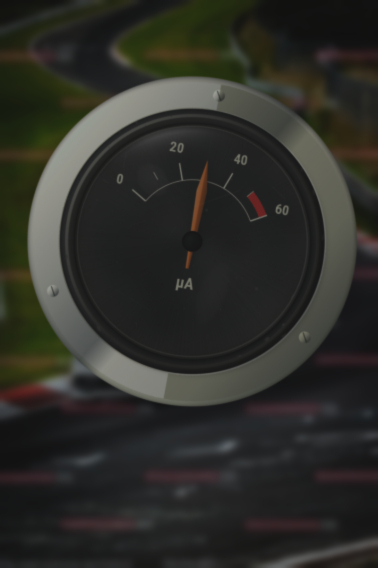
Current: 30
